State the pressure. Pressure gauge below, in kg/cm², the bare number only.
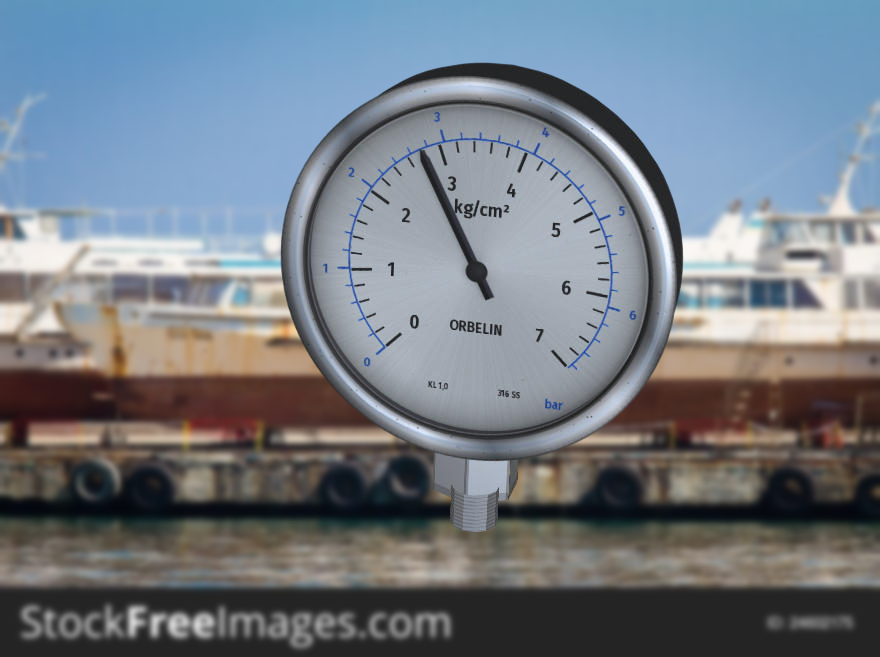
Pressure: 2.8
